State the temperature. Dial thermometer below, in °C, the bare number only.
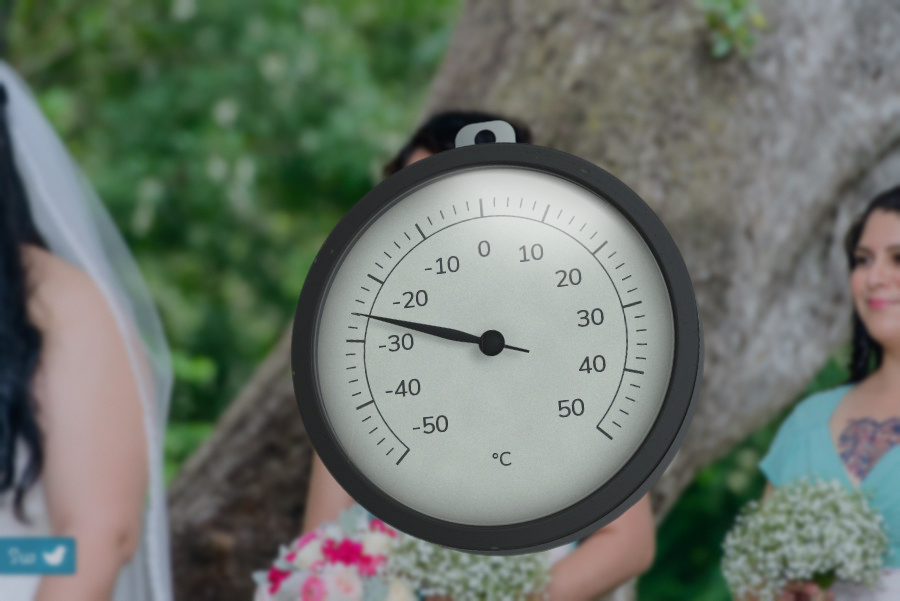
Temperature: -26
